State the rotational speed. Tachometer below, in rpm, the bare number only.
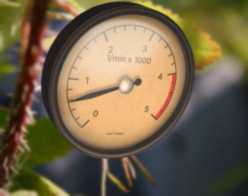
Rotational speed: 600
